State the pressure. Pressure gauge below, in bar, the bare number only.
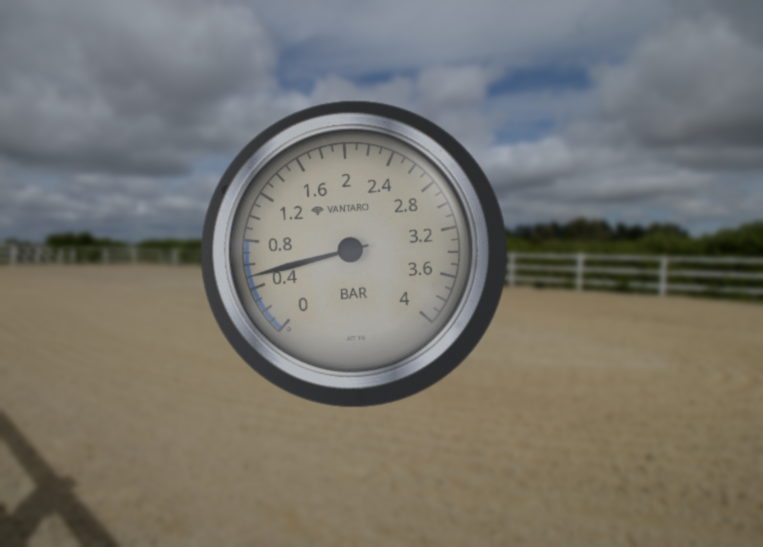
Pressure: 0.5
